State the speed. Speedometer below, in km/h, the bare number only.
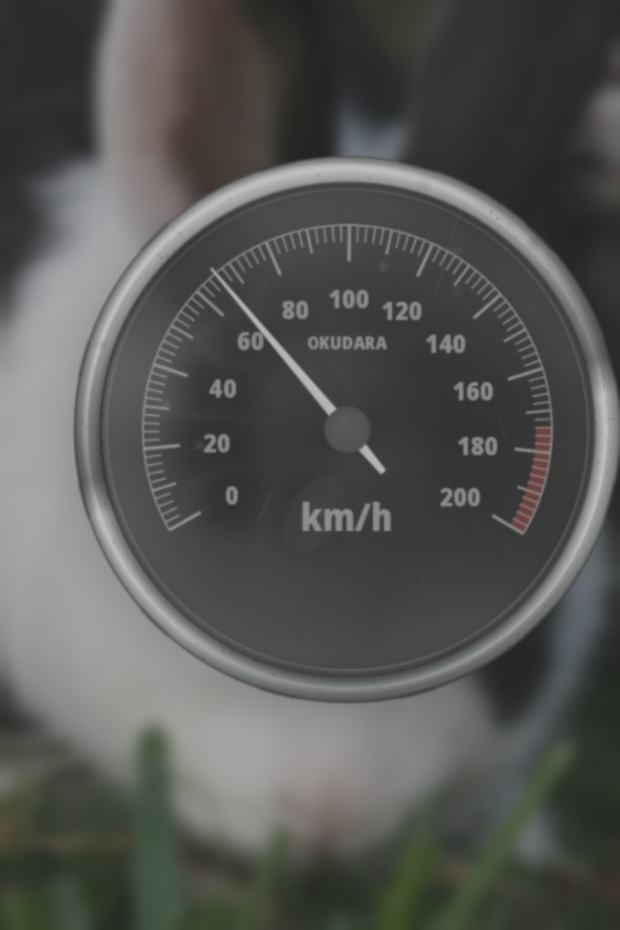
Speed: 66
